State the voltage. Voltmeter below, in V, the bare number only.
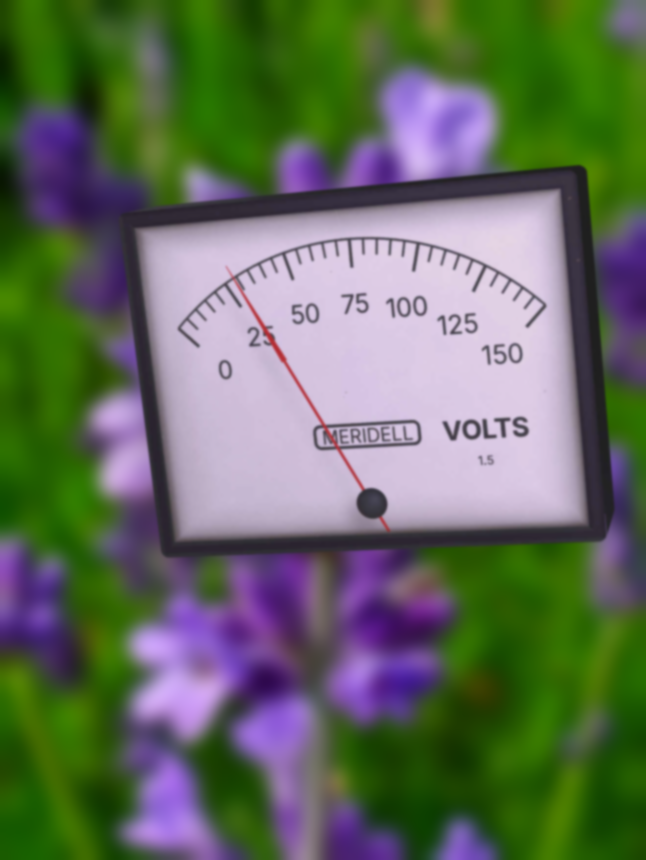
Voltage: 30
